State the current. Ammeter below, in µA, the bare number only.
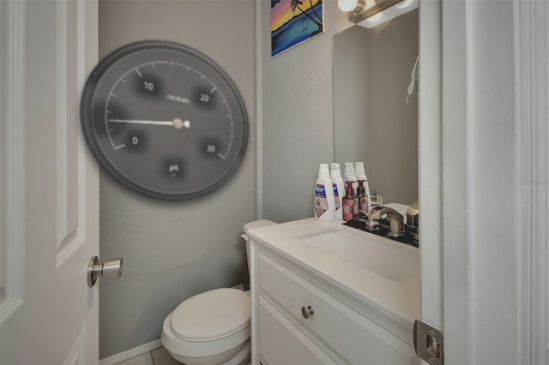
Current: 3
